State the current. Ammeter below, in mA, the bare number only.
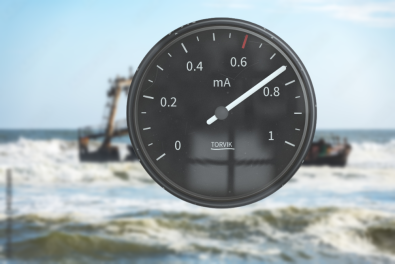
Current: 0.75
